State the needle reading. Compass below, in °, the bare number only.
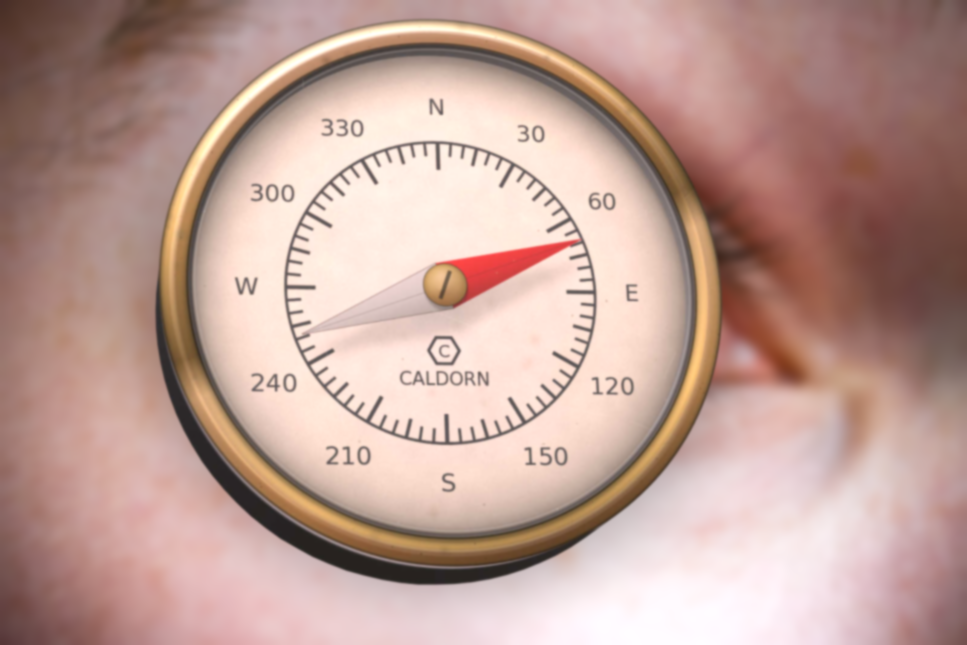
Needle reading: 70
